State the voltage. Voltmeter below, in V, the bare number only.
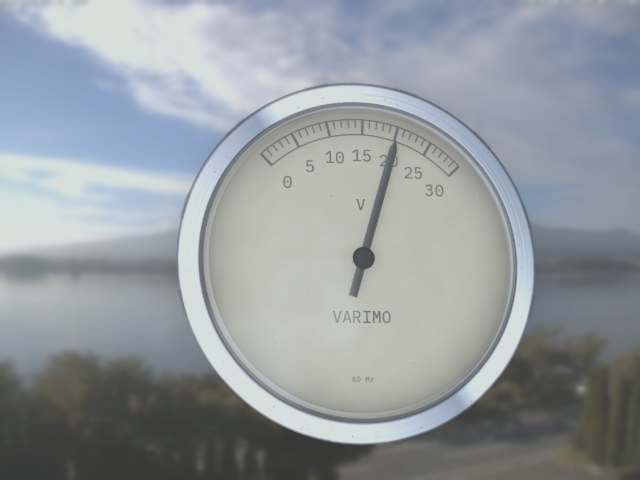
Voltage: 20
